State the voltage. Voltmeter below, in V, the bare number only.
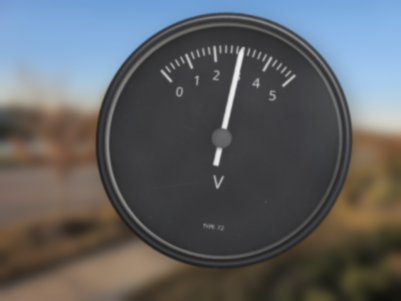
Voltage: 3
